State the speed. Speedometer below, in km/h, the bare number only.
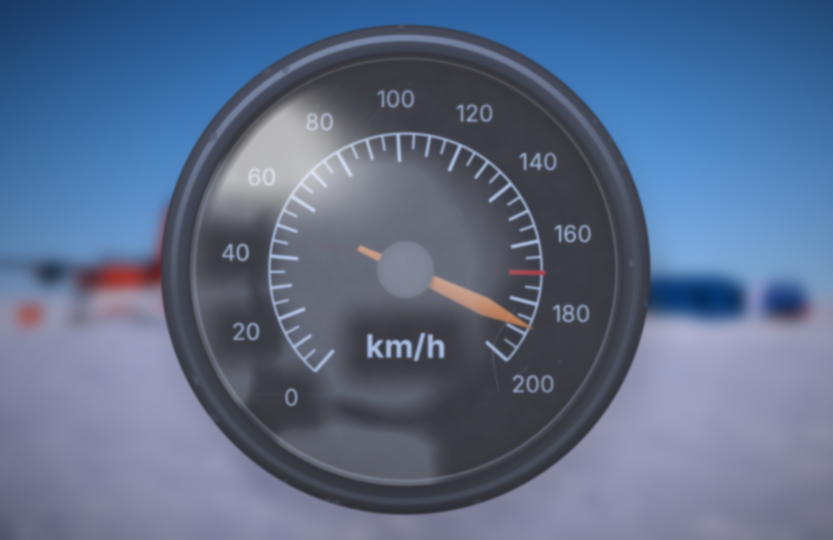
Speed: 187.5
